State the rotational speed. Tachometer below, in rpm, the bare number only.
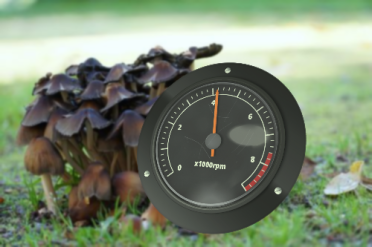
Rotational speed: 4200
